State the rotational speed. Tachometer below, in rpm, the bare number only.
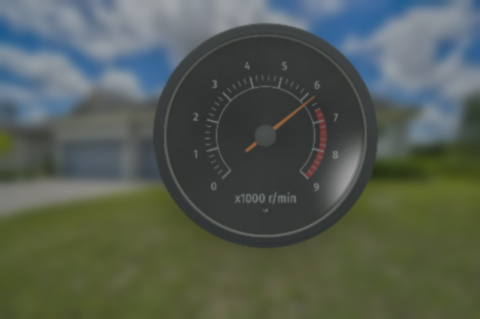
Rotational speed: 6200
